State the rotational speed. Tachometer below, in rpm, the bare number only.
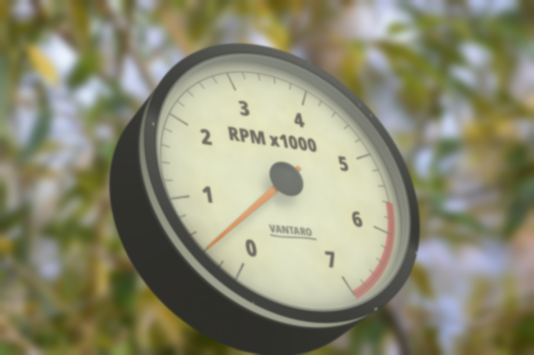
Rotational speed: 400
